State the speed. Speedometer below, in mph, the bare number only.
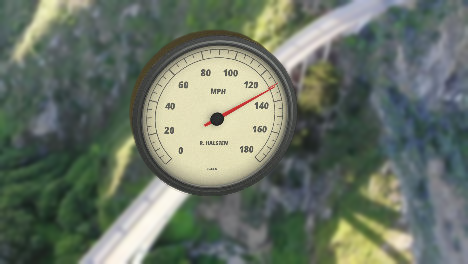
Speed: 130
